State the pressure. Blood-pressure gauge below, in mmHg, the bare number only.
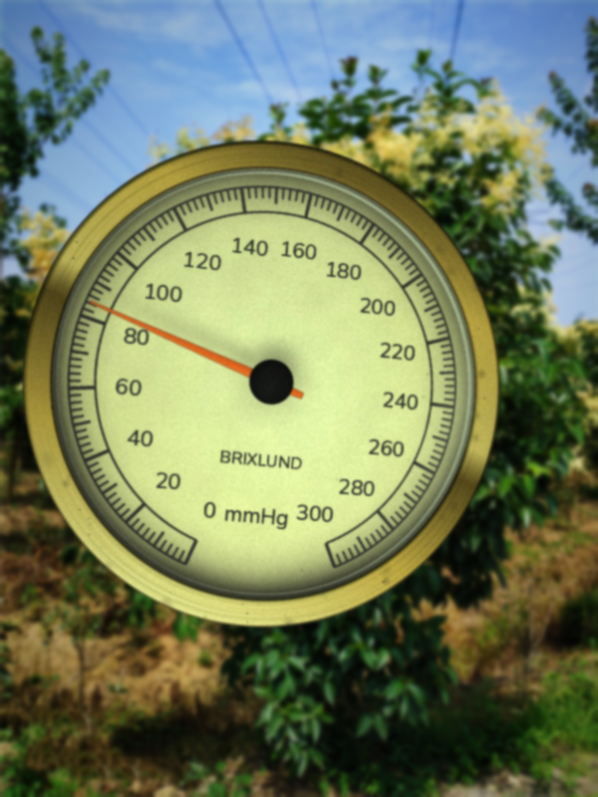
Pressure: 84
